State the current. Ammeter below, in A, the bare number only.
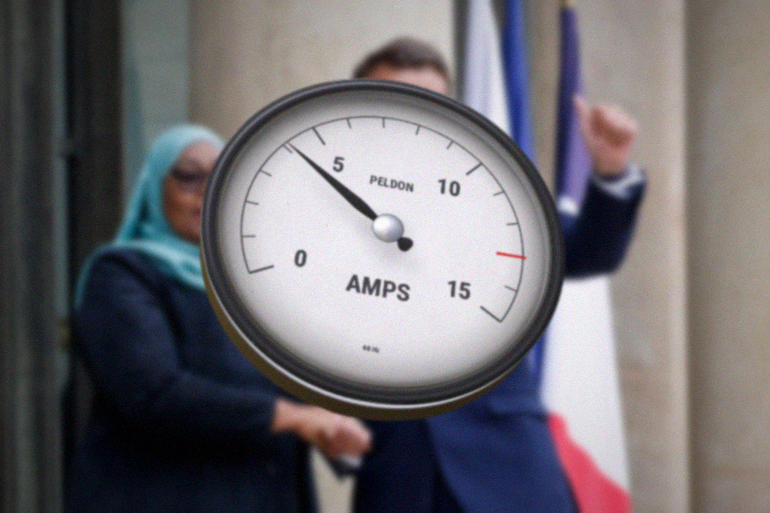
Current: 4
